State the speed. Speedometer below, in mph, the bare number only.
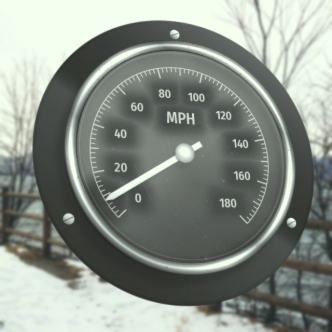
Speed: 8
